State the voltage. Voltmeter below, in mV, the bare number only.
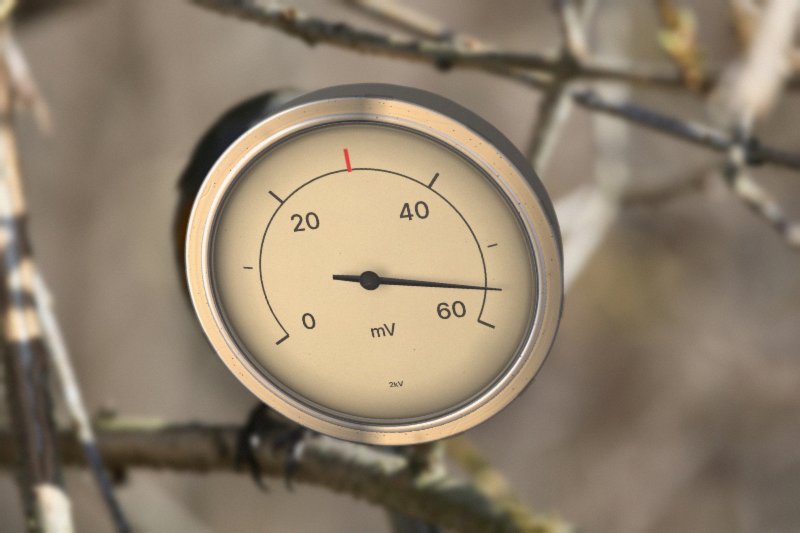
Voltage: 55
